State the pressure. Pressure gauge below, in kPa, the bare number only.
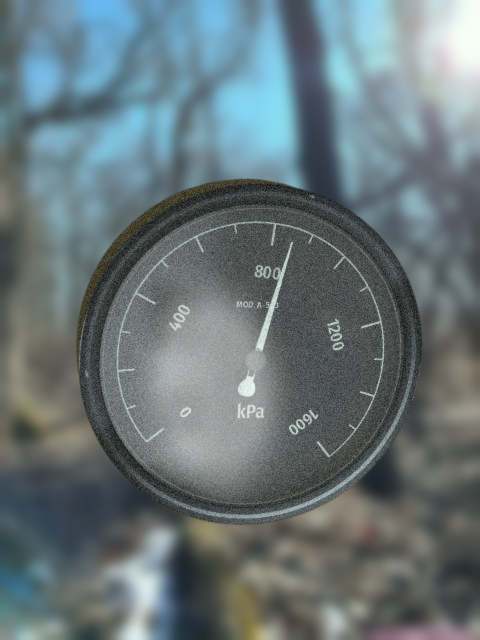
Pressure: 850
